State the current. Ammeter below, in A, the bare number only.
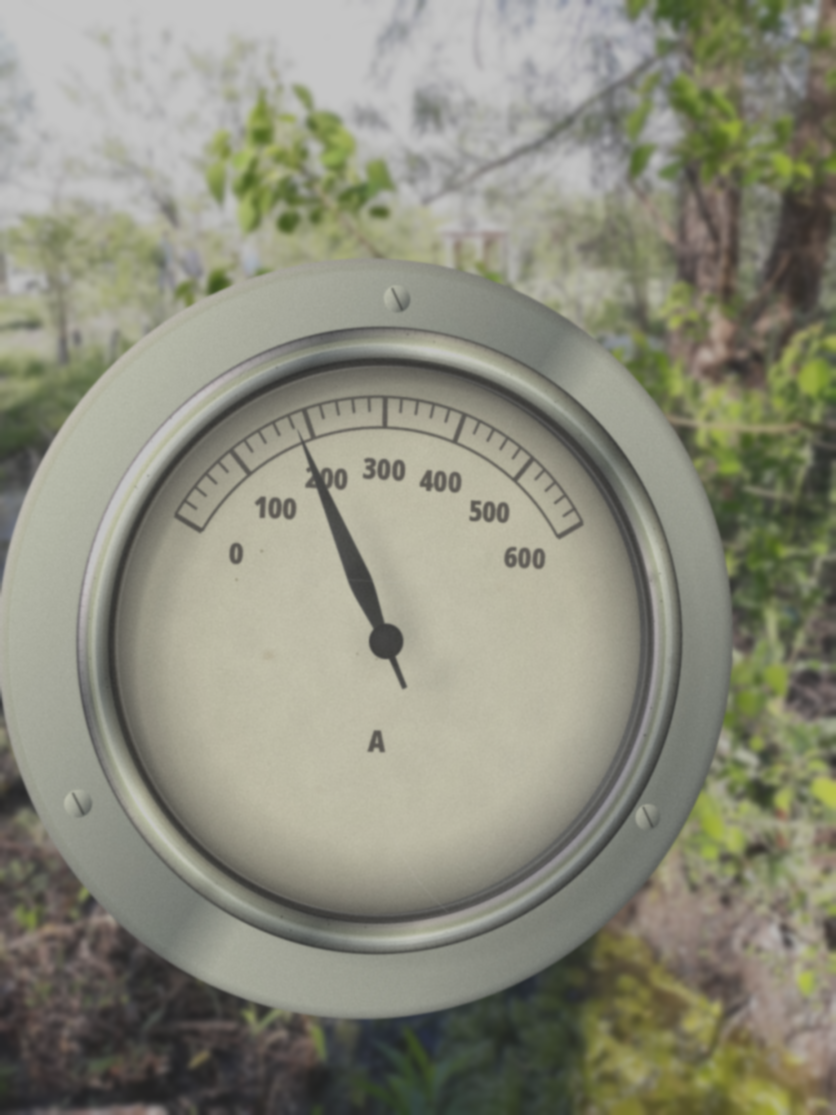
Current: 180
